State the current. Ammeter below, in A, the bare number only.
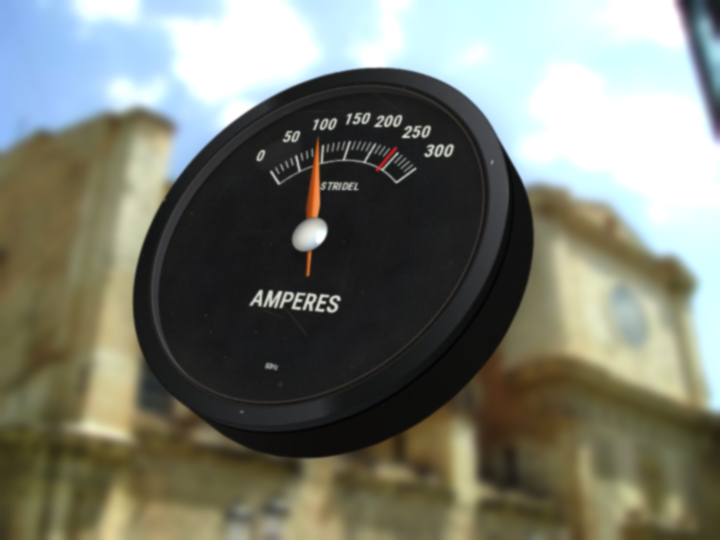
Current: 100
